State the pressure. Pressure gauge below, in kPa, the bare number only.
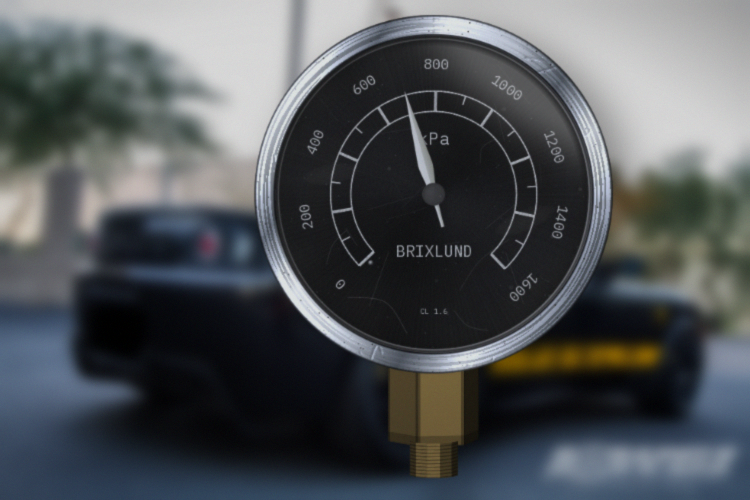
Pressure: 700
